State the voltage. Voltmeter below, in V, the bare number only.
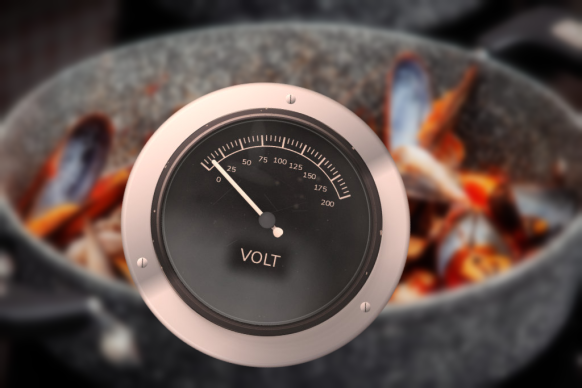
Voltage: 10
